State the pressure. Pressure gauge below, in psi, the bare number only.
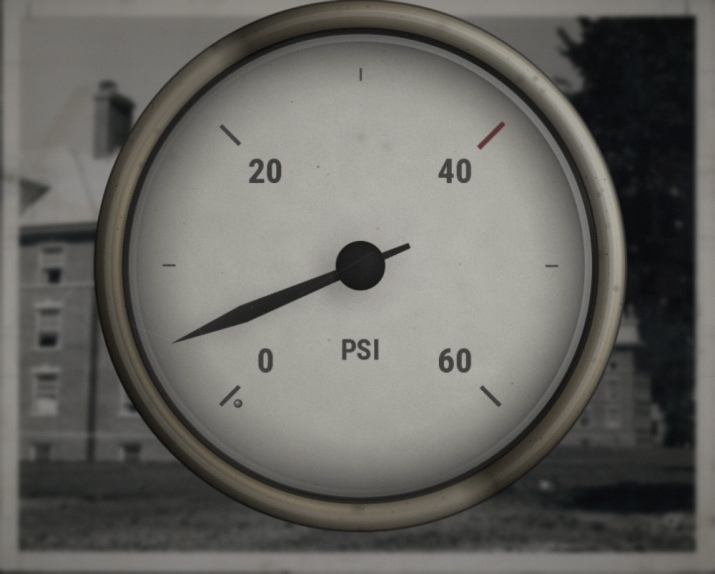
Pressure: 5
